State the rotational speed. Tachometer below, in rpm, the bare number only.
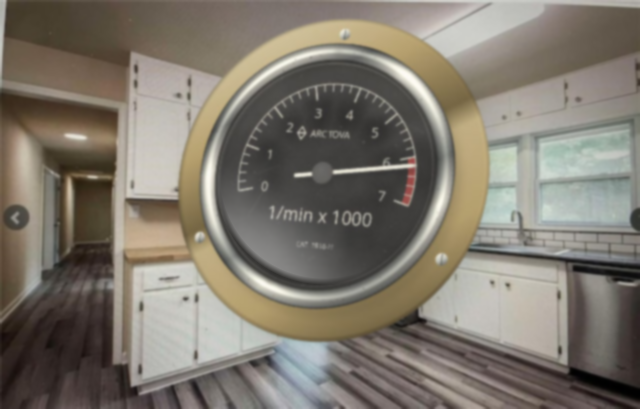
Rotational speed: 6200
